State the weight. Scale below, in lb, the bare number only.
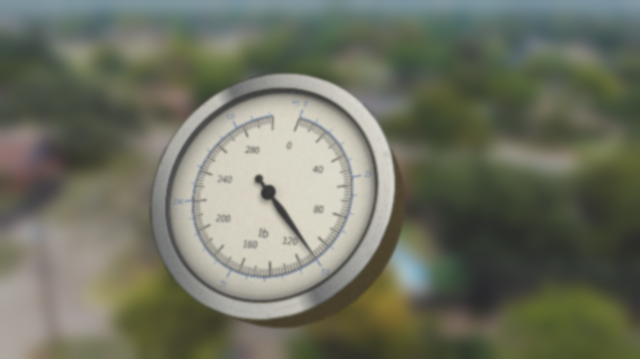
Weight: 110
